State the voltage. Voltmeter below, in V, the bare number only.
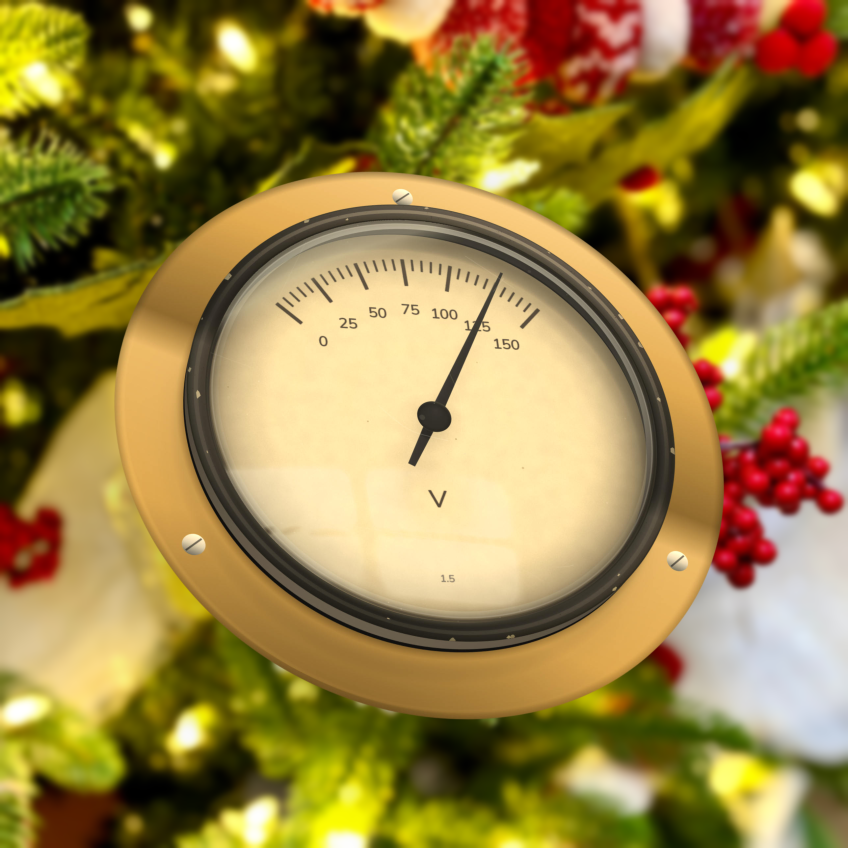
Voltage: 125
